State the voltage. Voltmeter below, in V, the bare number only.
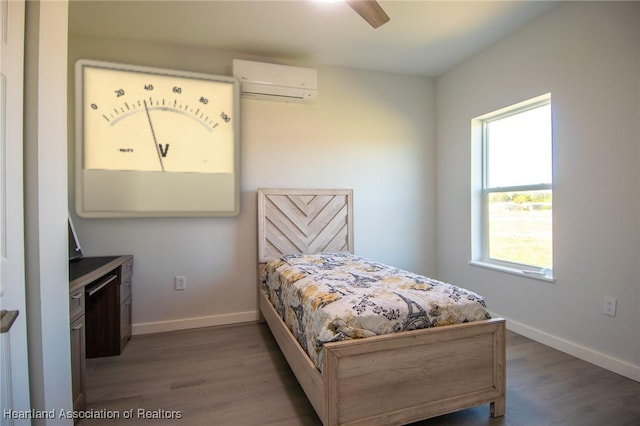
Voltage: 35
